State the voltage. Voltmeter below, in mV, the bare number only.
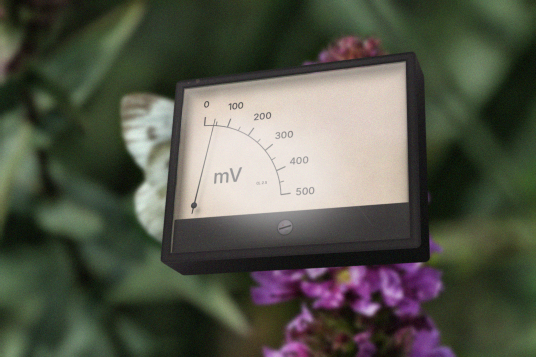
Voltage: 50
